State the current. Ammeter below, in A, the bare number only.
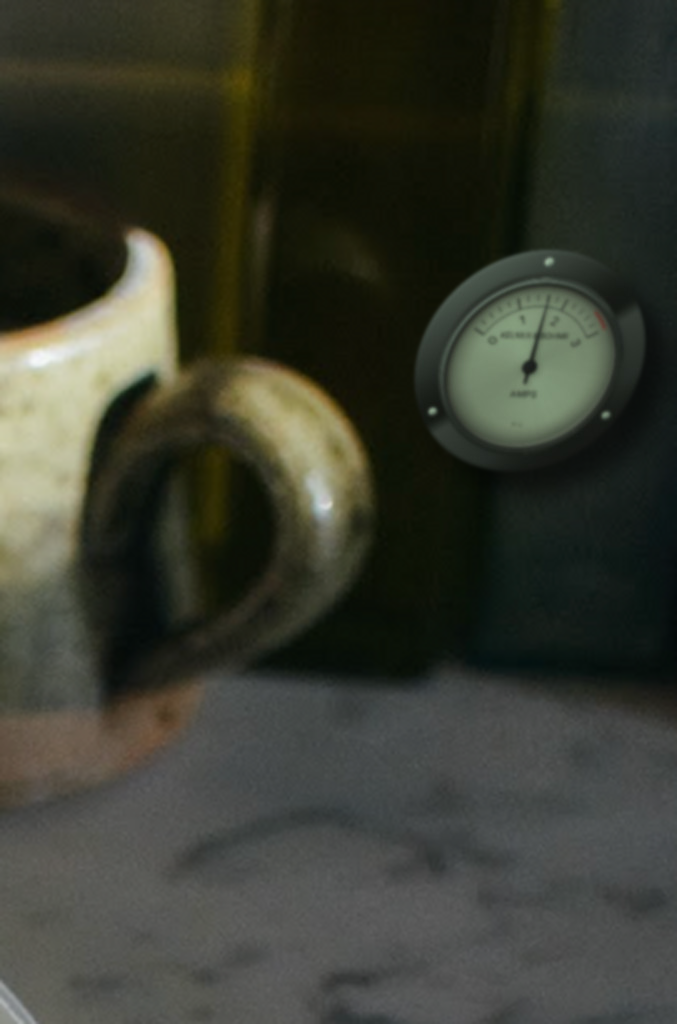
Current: 1.6
